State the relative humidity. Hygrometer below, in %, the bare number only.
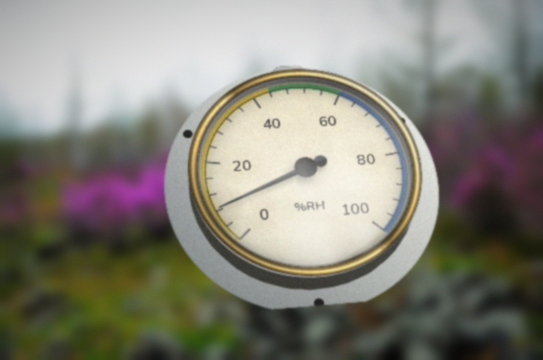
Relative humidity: 8
